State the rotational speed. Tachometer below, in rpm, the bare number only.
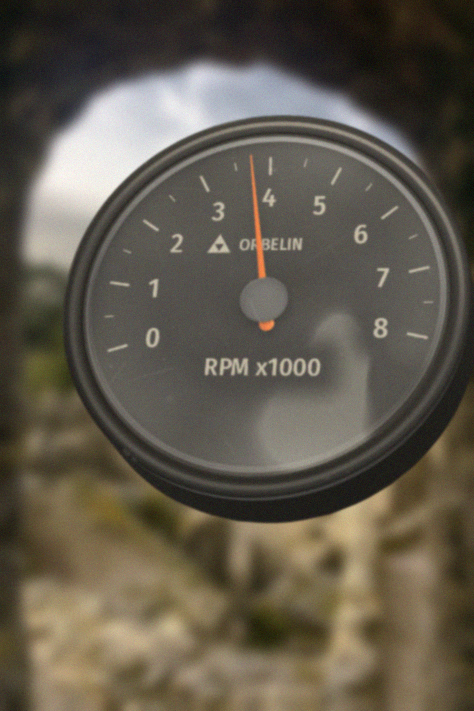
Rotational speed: 3750
